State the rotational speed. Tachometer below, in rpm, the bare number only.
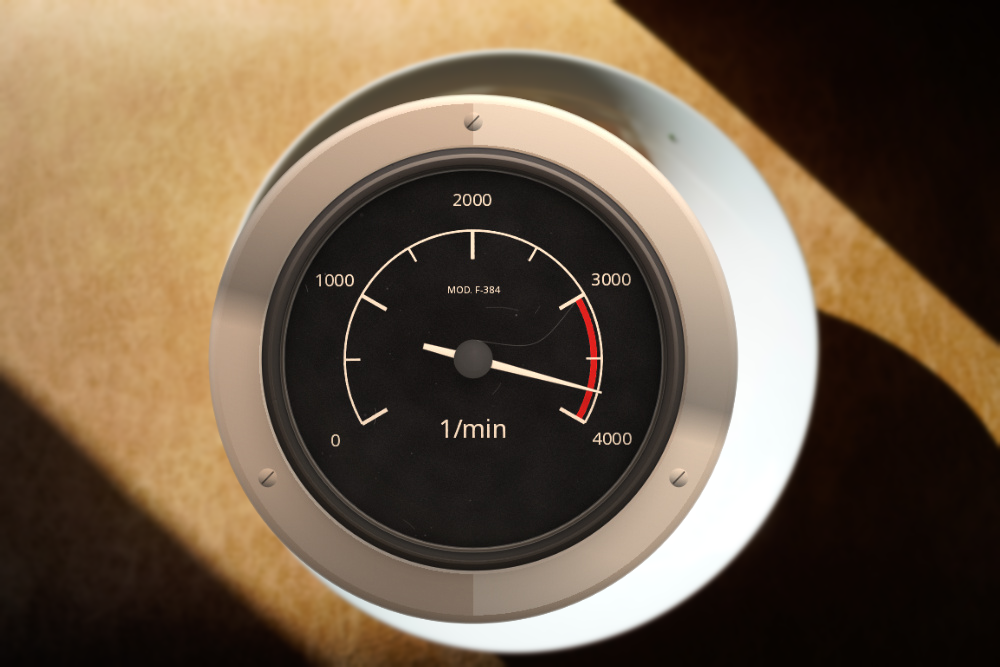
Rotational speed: 3750
